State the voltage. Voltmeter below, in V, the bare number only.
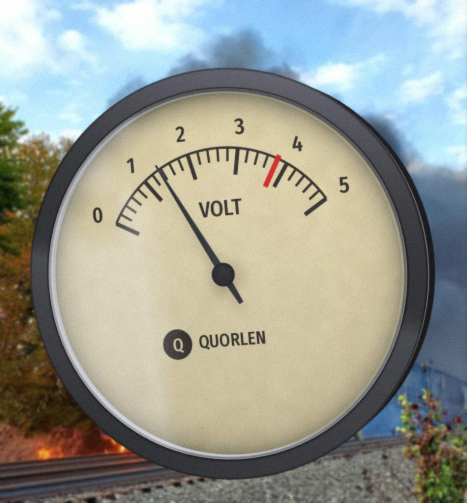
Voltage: 1.4
